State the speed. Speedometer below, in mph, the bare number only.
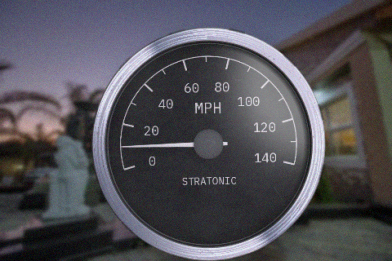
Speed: 10
